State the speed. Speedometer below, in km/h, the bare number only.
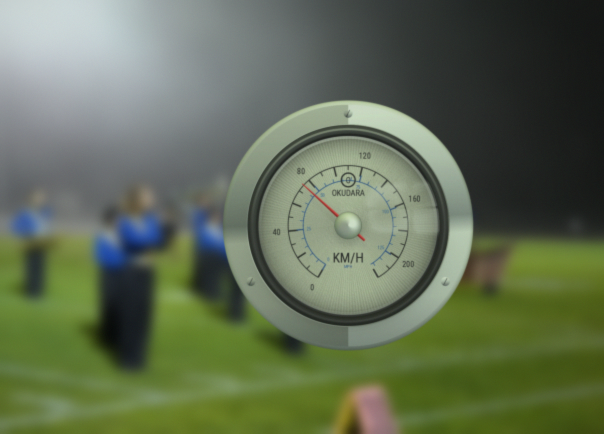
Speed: 75
